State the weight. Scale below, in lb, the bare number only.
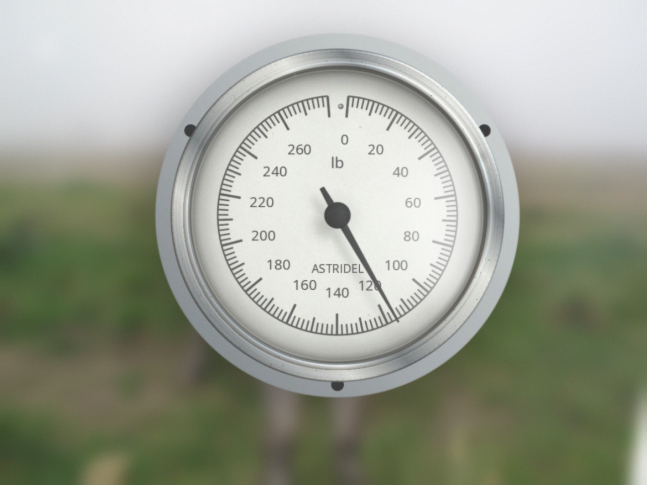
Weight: 116
